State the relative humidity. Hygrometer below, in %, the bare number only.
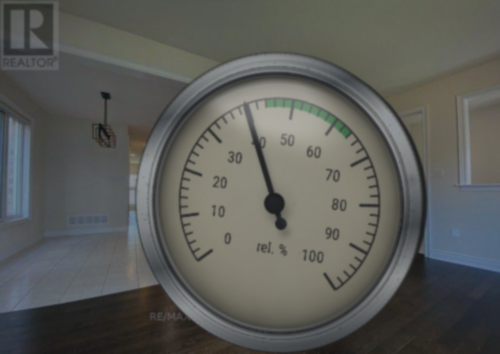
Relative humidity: 40
